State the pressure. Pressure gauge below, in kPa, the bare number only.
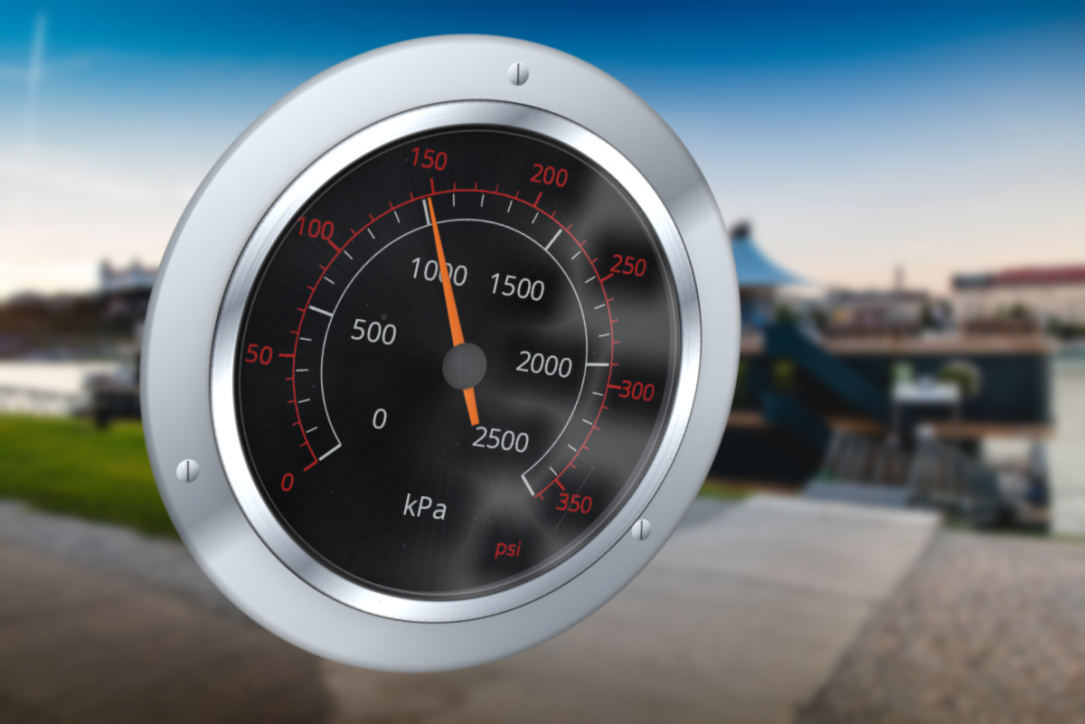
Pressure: 1000
